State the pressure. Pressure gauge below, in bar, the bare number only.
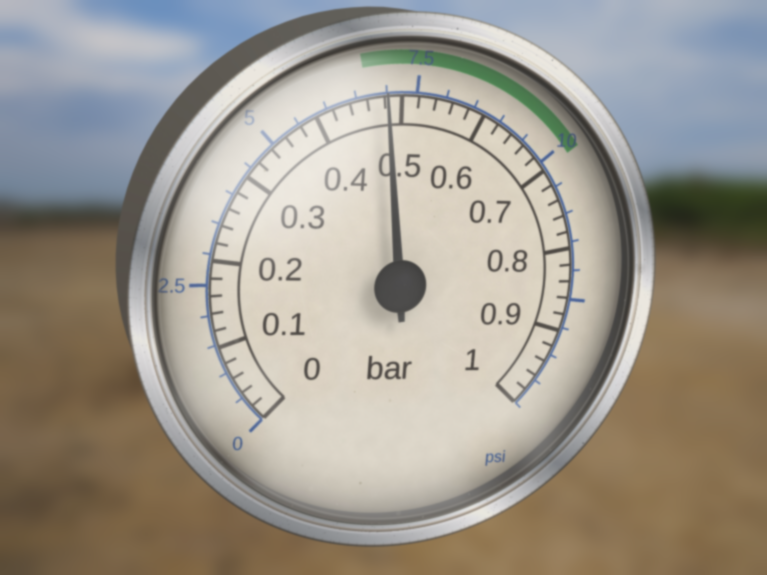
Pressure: 0.48
